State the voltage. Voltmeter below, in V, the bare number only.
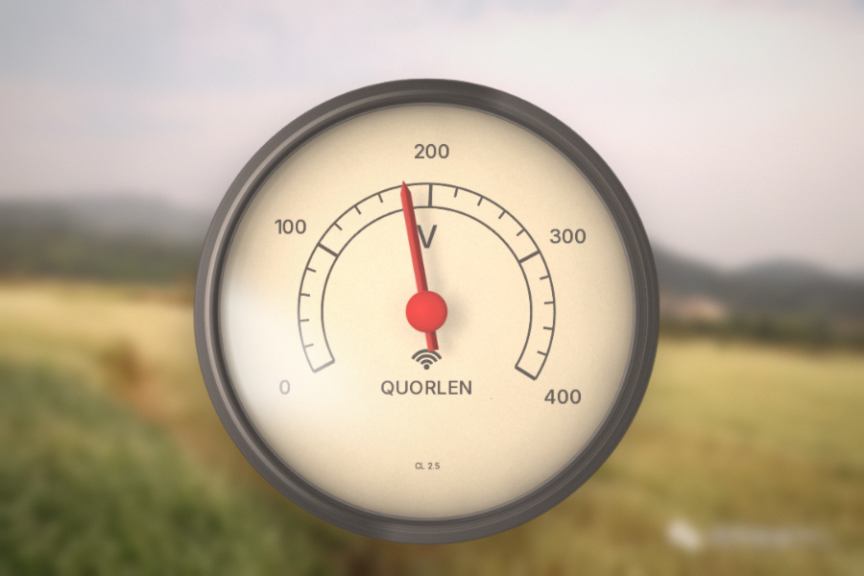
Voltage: 180
